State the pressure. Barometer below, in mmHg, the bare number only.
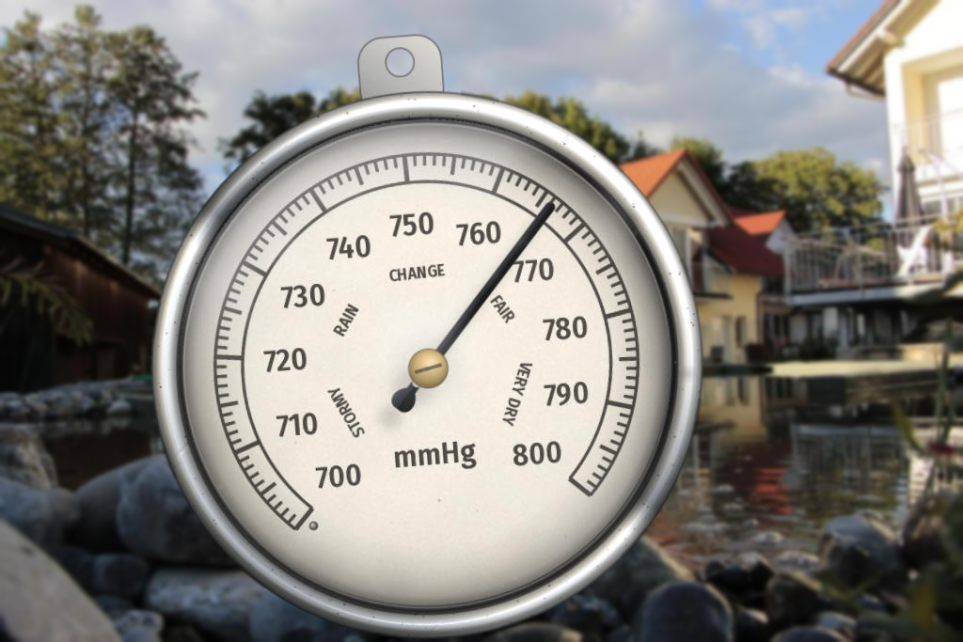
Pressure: 766
